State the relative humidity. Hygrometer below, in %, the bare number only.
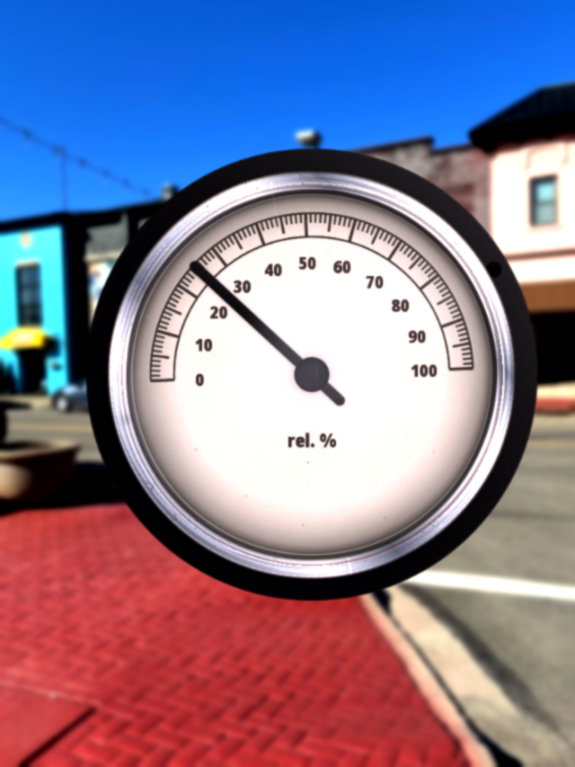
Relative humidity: 25
